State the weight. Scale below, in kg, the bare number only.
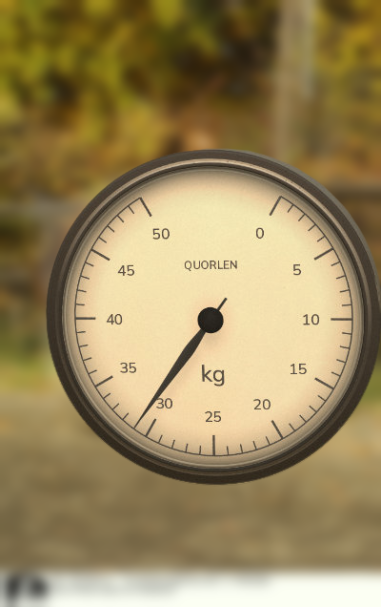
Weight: 31
